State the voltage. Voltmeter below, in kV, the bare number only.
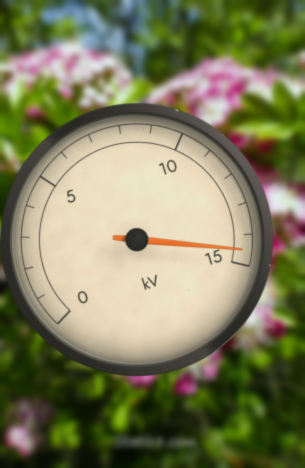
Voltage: 14.5
